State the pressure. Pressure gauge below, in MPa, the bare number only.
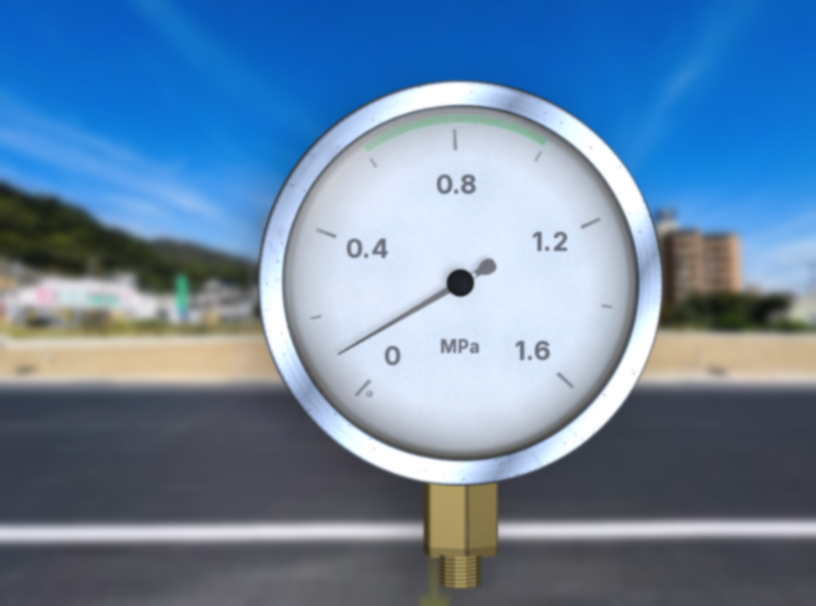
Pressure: 0.1
